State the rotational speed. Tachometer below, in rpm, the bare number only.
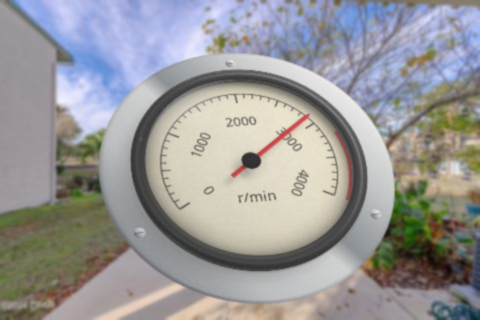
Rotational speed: 2900
